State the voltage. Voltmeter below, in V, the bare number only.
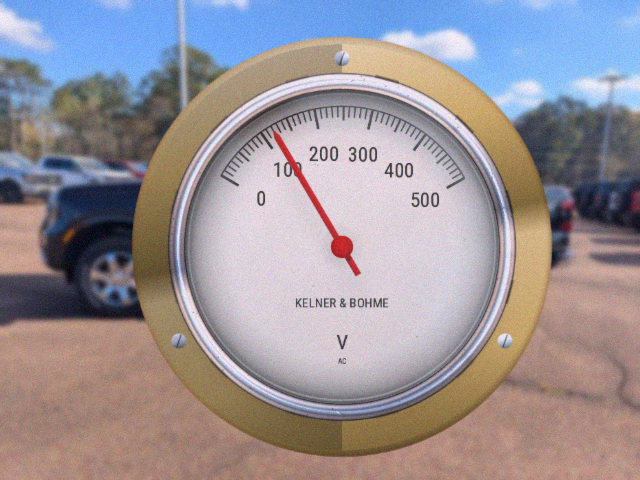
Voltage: 120
